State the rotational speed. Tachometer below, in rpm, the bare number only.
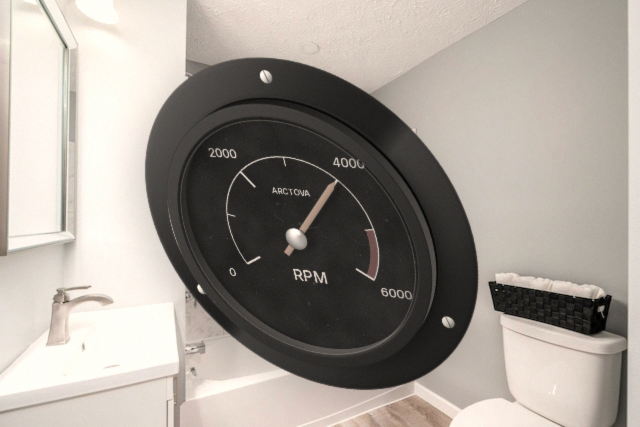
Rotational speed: 4000
